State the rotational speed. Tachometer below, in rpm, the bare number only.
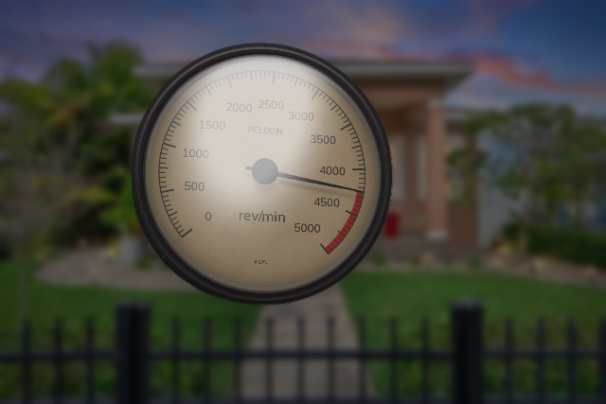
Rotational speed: 4250
